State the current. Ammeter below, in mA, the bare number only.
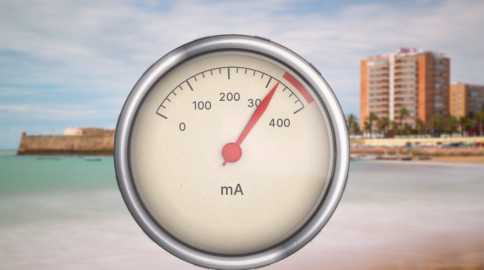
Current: 320
